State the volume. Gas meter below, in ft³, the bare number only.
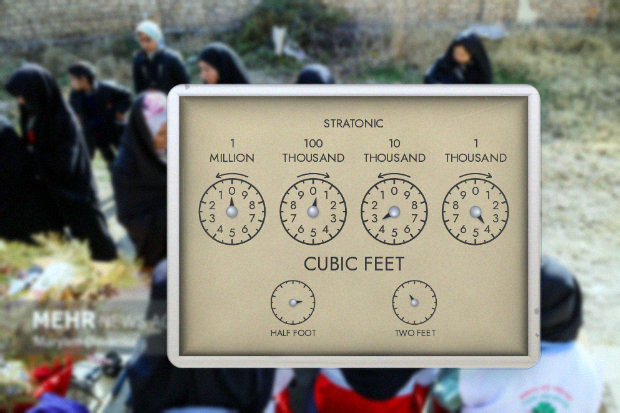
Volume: 3400
